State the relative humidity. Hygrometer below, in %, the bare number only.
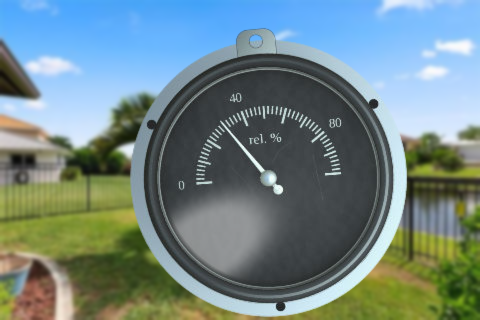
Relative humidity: 30
